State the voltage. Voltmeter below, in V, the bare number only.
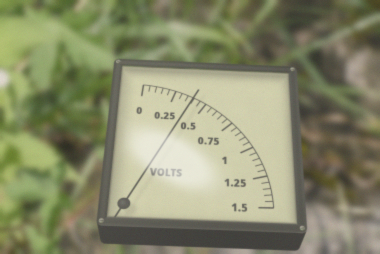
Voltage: 0.4
